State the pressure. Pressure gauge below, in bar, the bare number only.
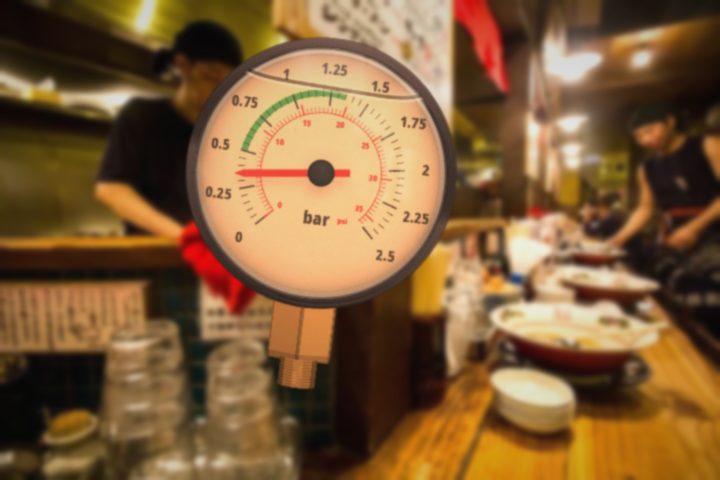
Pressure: 0.35
